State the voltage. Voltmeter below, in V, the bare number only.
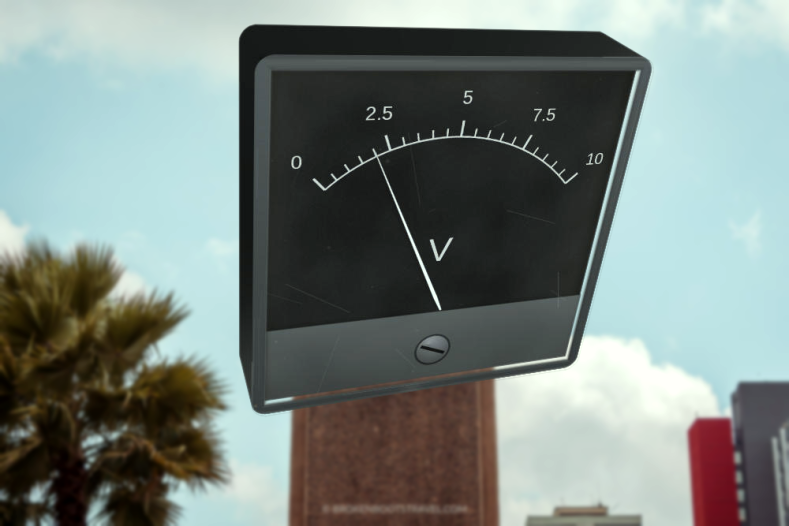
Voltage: 2
